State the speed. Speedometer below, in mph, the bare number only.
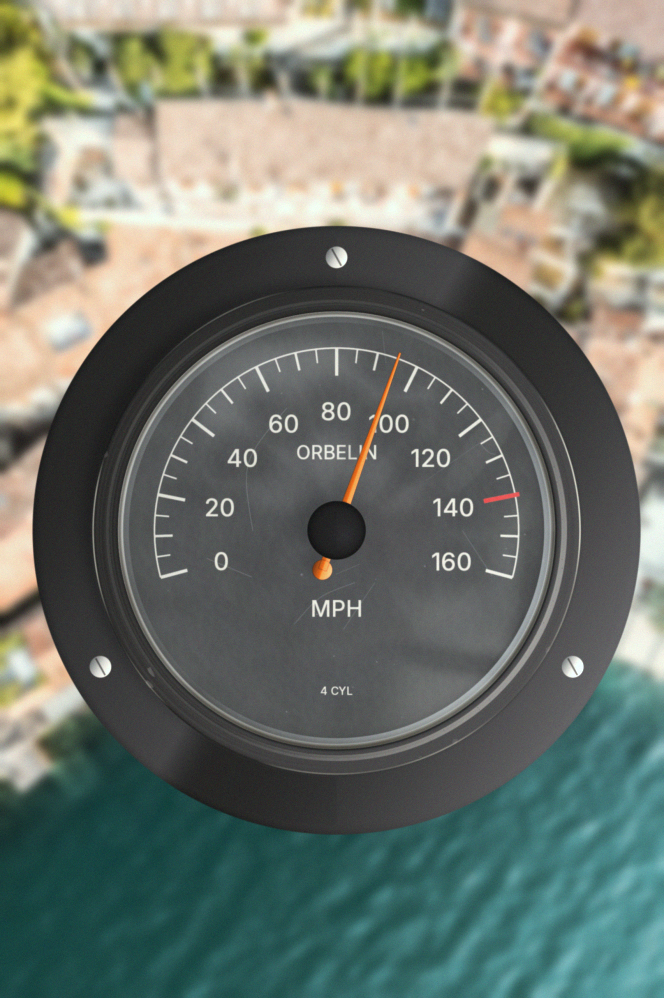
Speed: 95
